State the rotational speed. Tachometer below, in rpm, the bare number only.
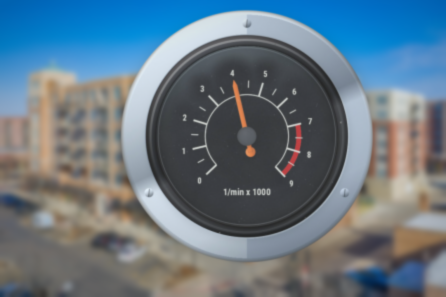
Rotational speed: 4000
